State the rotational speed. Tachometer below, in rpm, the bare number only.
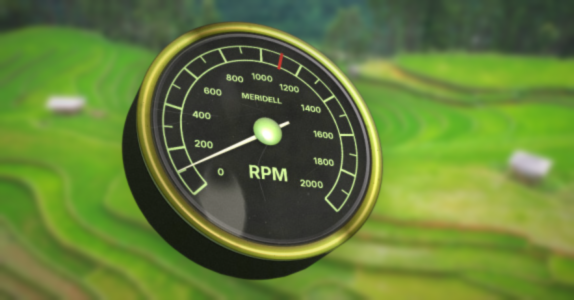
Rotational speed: 100
